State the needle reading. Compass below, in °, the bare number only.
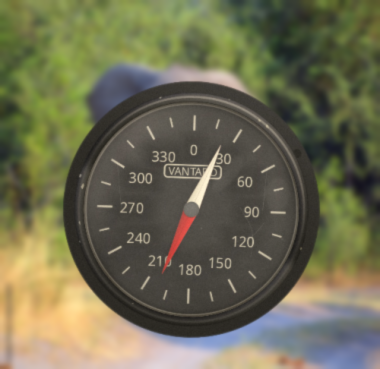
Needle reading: 202.5
